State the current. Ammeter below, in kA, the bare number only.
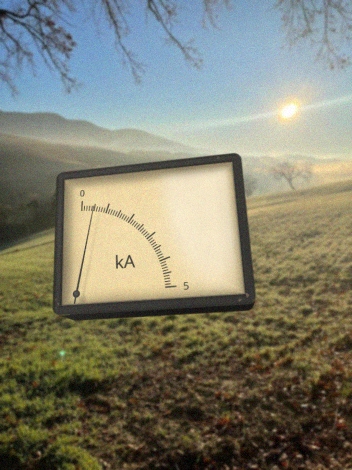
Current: 0.5
